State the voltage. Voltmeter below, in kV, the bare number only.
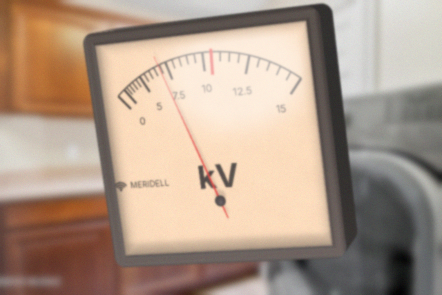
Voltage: 7
